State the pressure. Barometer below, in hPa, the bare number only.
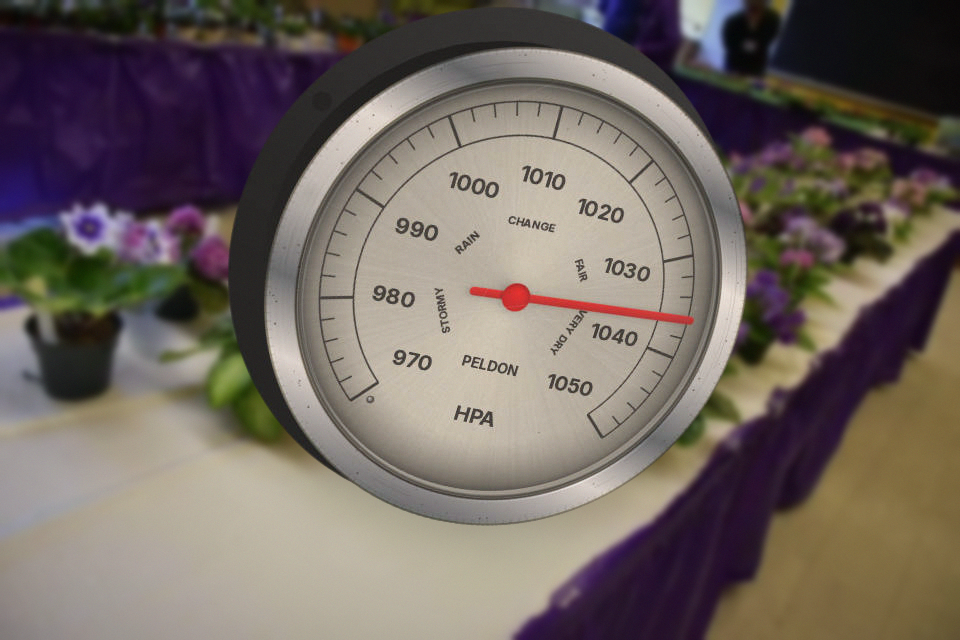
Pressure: 1036
